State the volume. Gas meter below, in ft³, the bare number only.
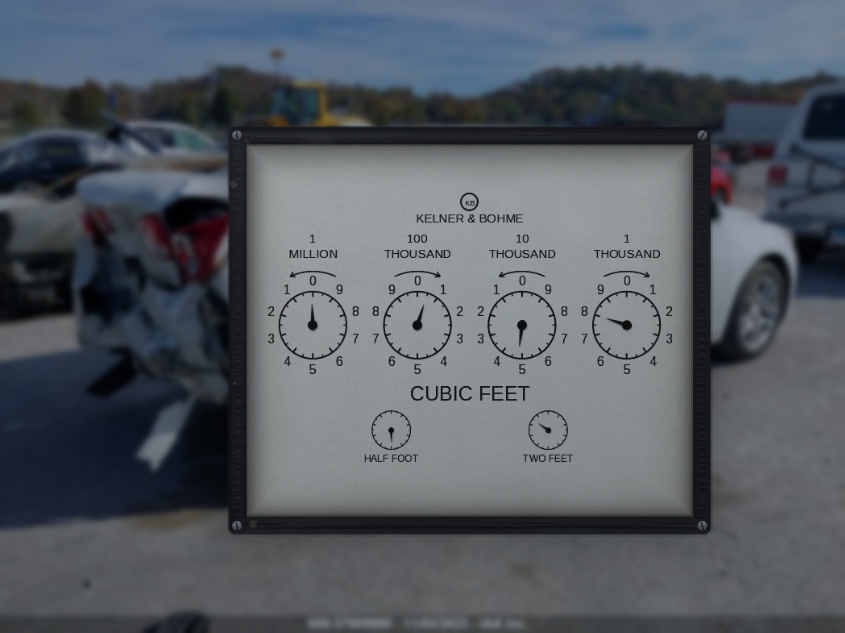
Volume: 4800
